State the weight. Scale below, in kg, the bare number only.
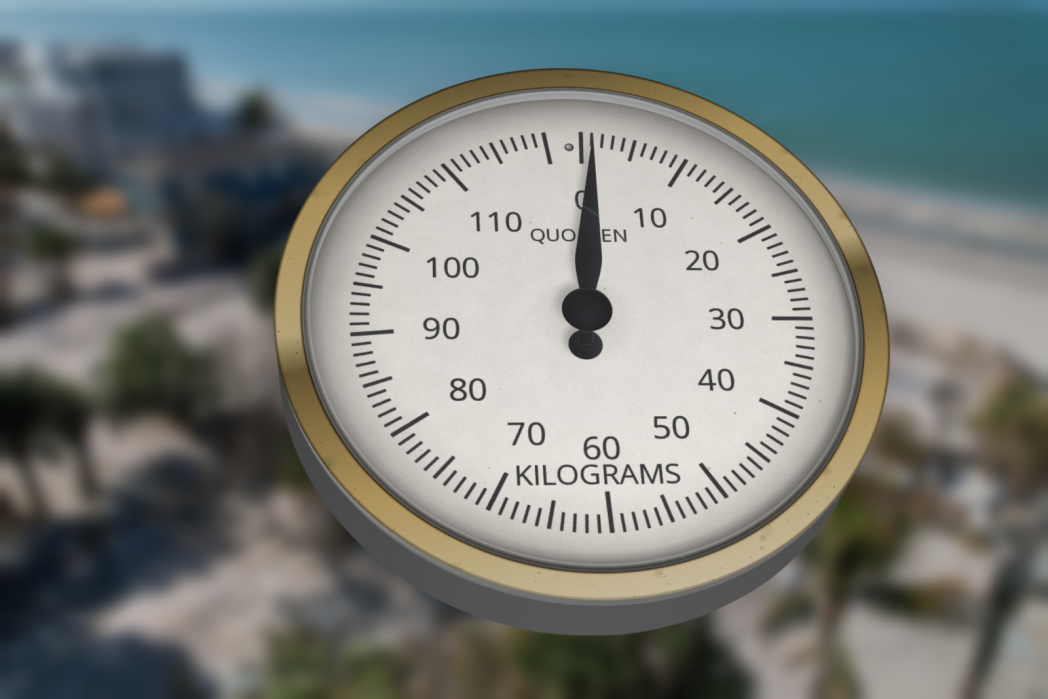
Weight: 1
